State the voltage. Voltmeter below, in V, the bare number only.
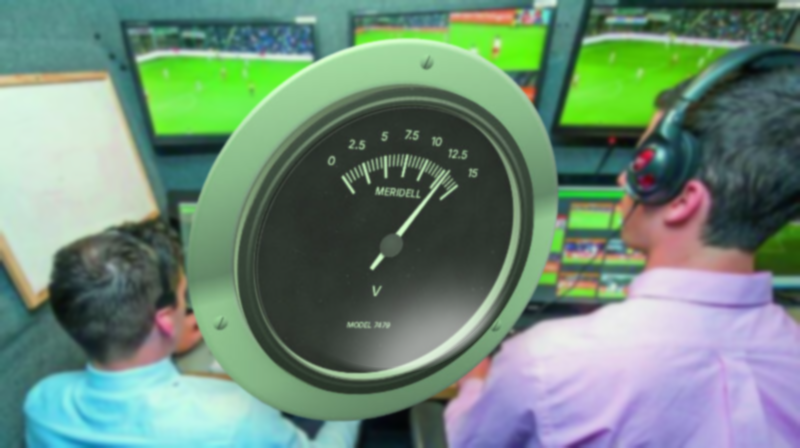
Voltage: 12.5
